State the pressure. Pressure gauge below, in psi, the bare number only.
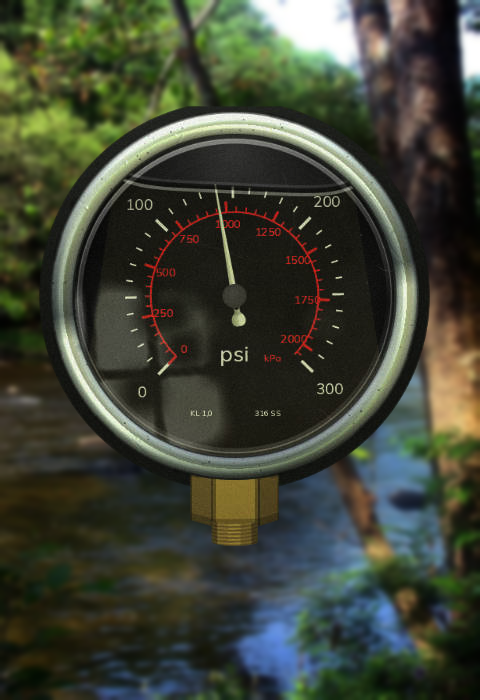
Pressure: 140
